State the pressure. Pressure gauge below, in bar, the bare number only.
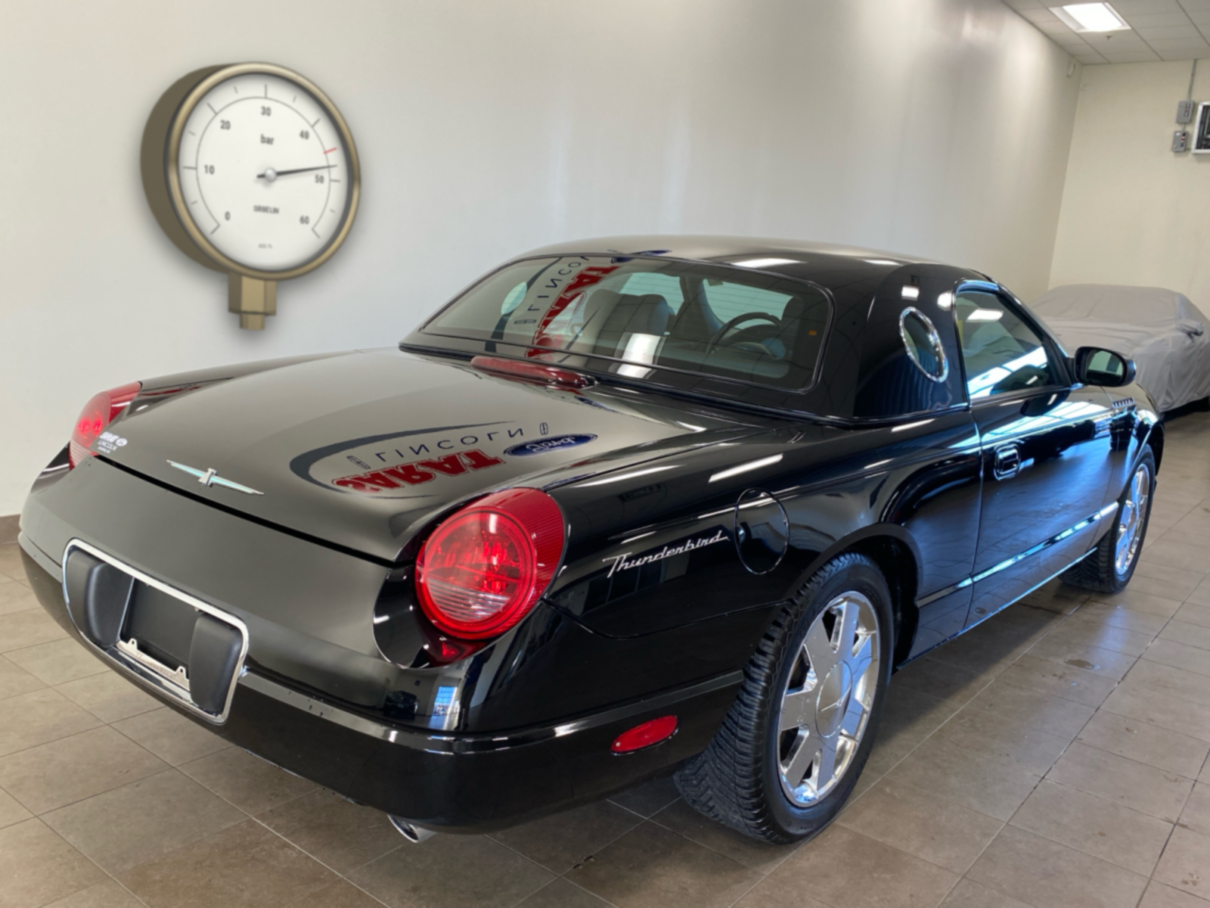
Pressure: 47.5
